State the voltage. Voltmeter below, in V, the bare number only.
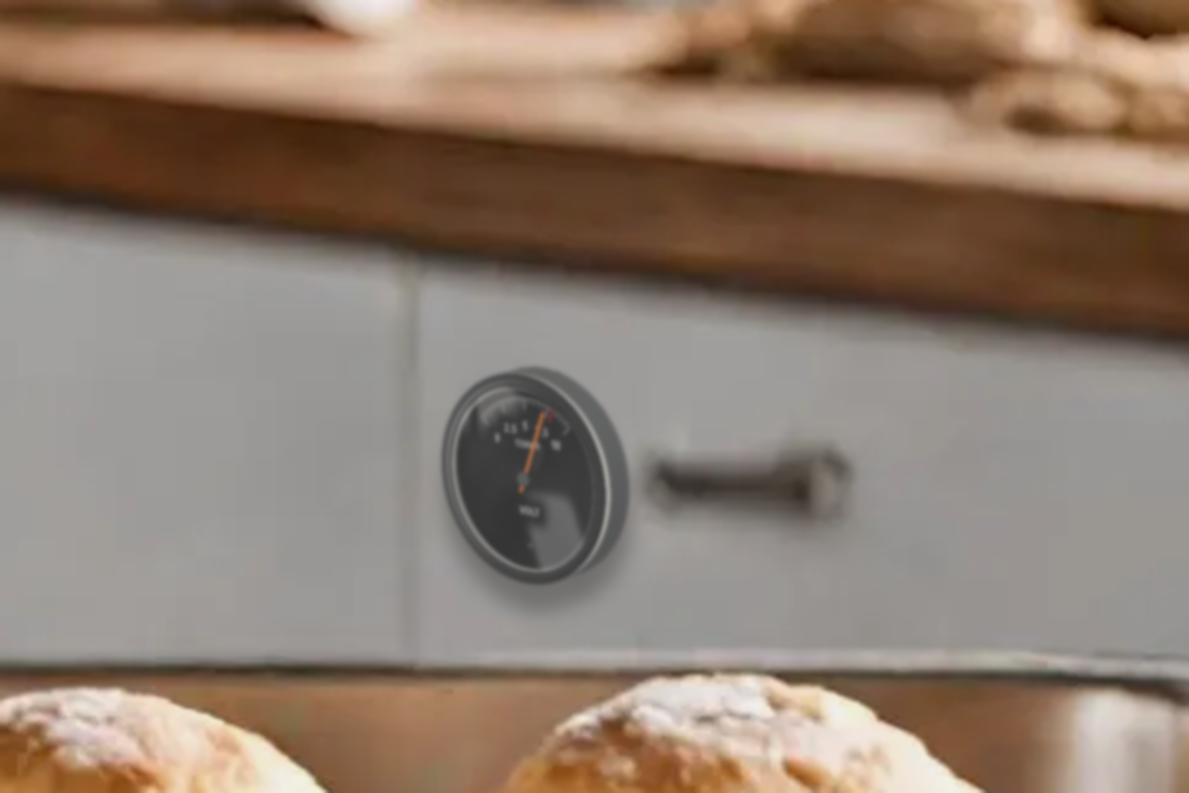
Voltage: 7.5
